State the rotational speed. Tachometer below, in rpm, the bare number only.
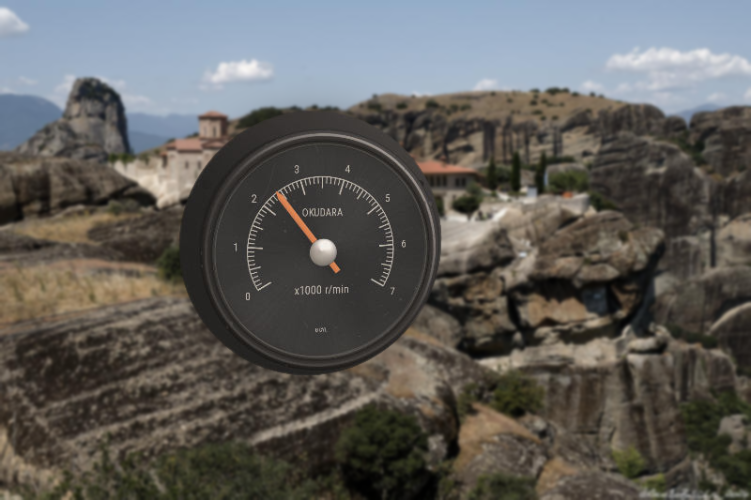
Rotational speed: 2400
